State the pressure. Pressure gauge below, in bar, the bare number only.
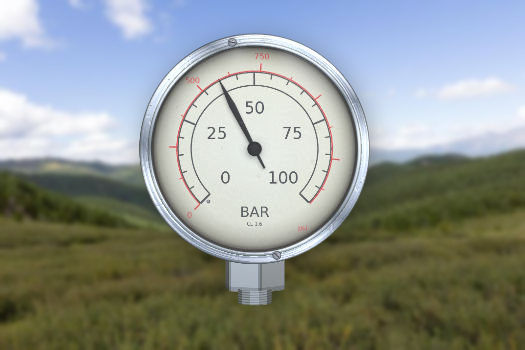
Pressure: 40
